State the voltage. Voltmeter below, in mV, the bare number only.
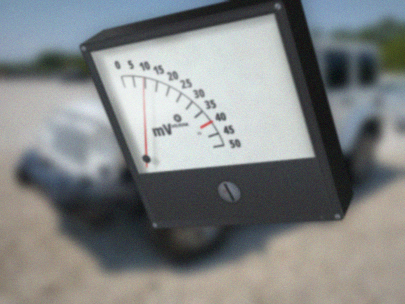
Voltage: 10
